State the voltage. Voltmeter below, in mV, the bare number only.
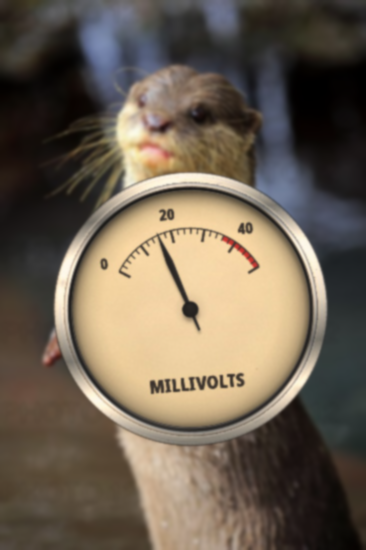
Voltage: 16
